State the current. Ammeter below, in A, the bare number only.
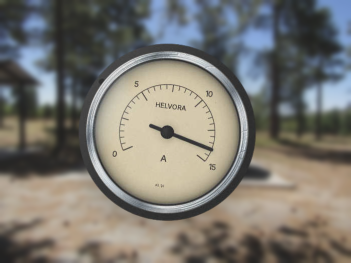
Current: 14
